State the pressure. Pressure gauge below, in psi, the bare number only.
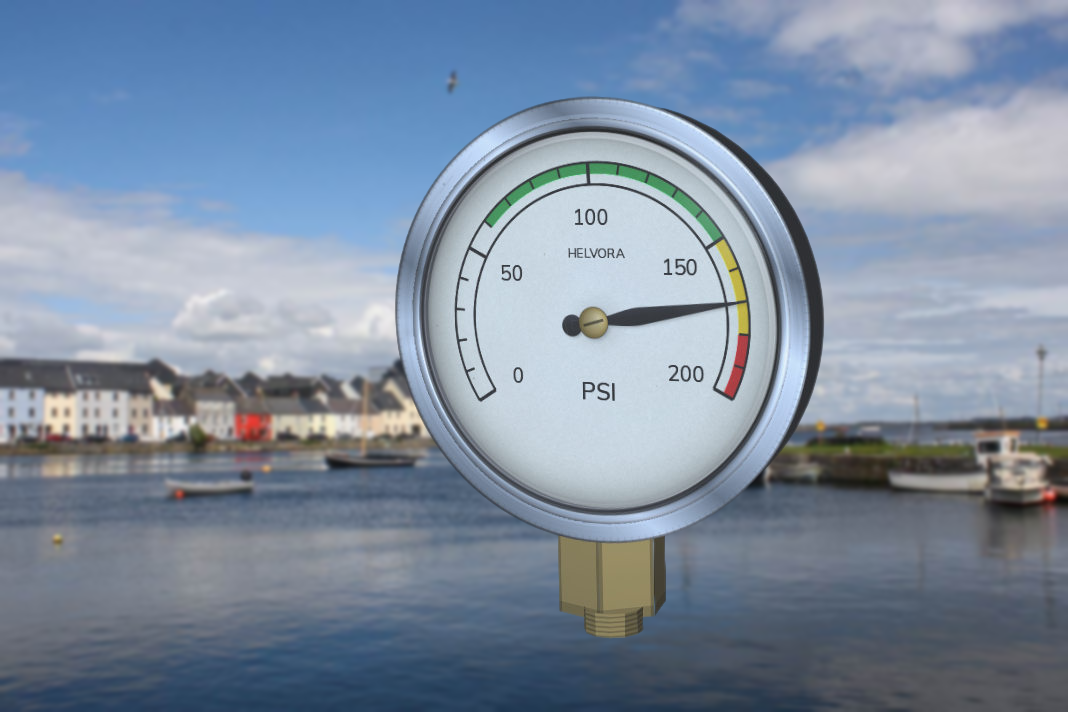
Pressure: 170
